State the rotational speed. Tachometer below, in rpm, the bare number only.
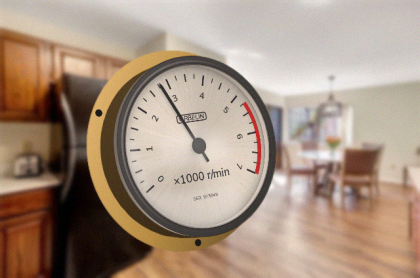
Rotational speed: 2750
